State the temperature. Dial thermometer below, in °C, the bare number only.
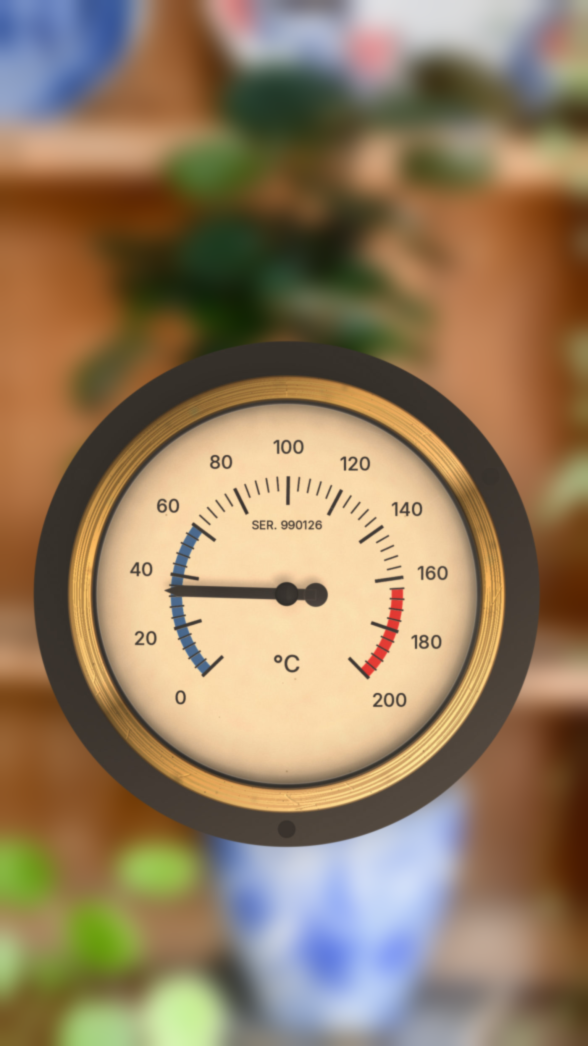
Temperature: 34
